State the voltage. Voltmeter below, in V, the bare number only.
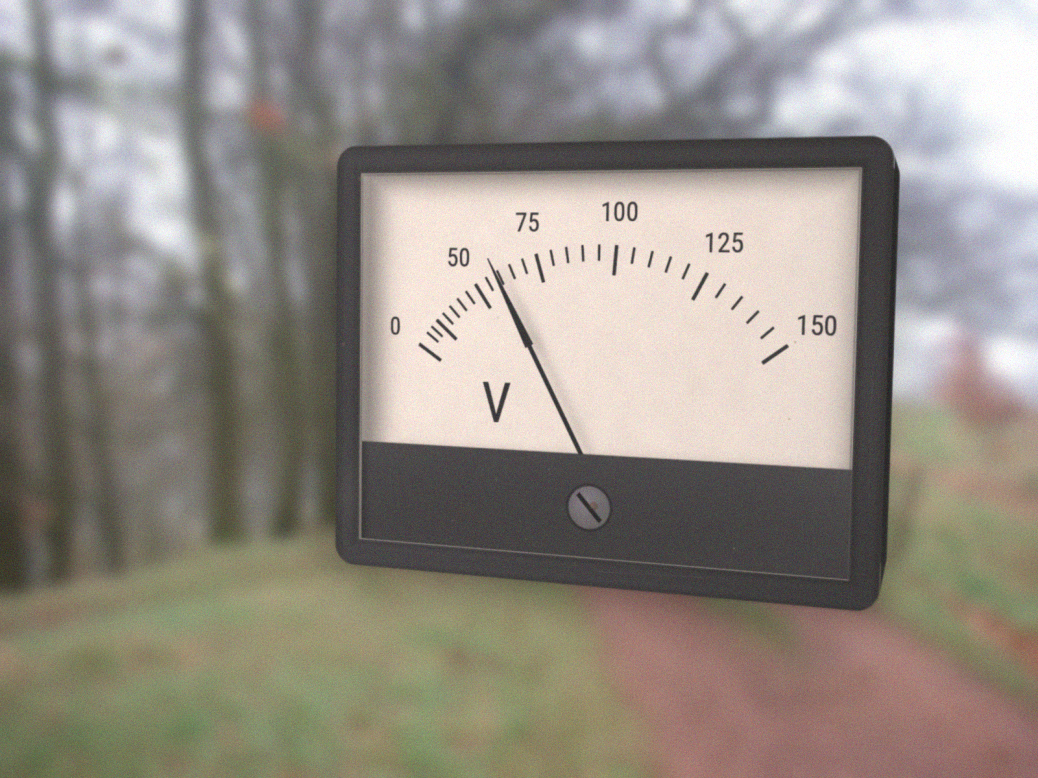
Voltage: 60
